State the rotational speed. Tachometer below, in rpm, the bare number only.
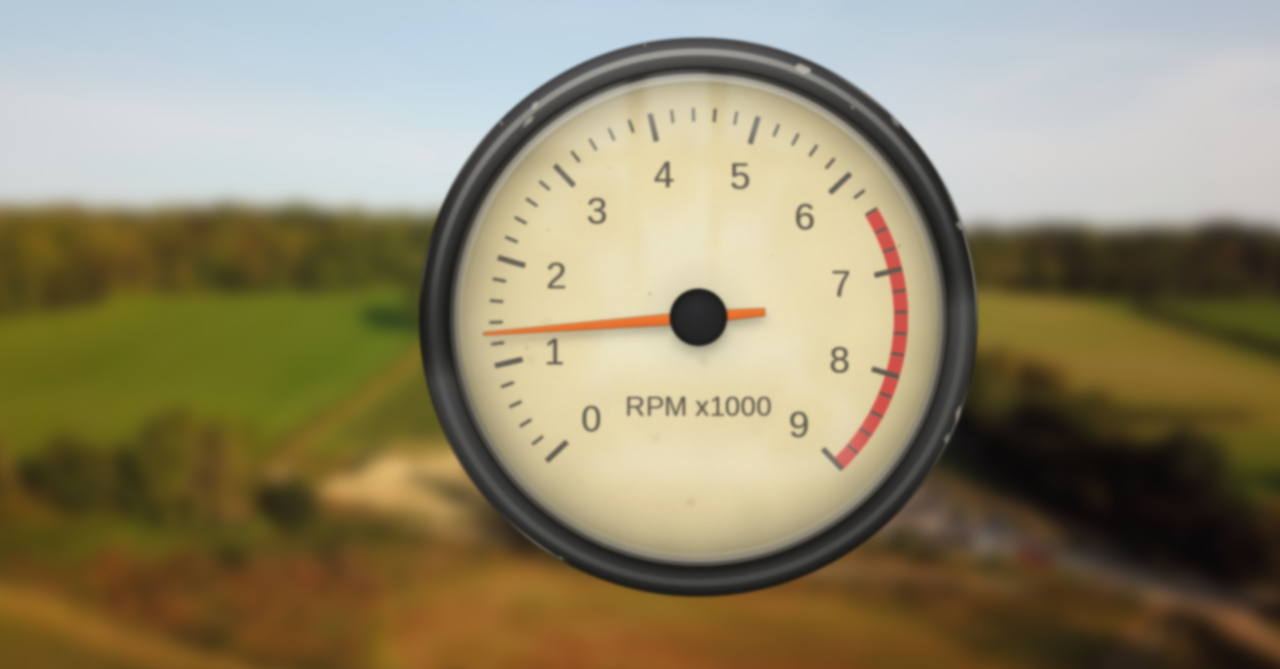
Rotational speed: 1300
